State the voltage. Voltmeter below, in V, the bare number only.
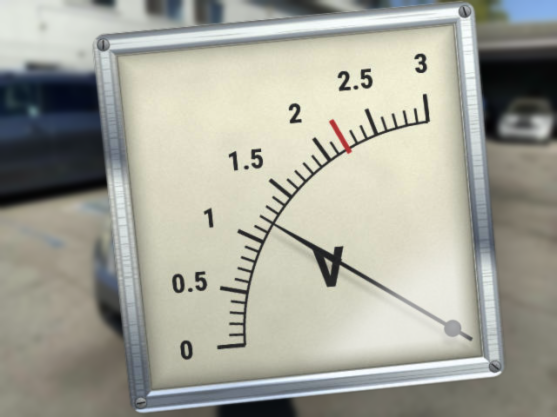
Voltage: 1.2
